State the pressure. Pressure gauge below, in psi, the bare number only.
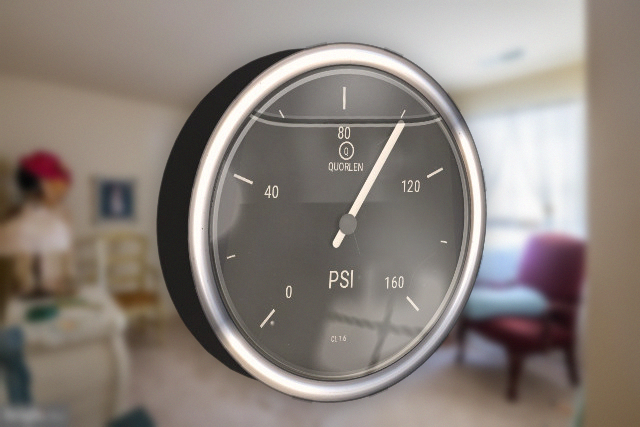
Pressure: 100
